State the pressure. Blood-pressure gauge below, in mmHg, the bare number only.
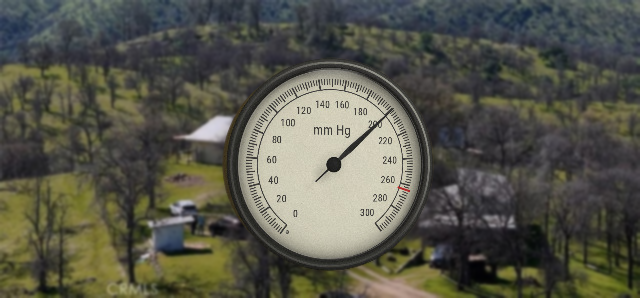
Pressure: 200
